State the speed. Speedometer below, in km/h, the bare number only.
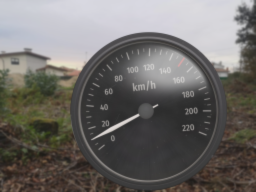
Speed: 10
